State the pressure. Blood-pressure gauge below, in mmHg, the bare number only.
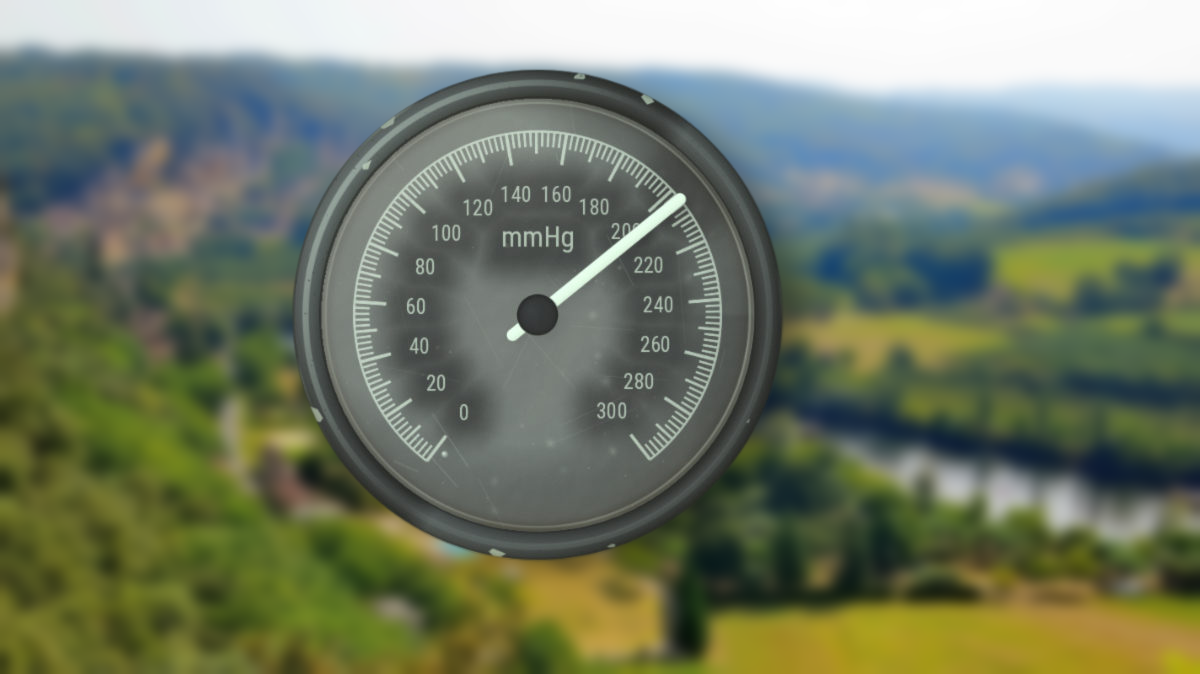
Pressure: 204
